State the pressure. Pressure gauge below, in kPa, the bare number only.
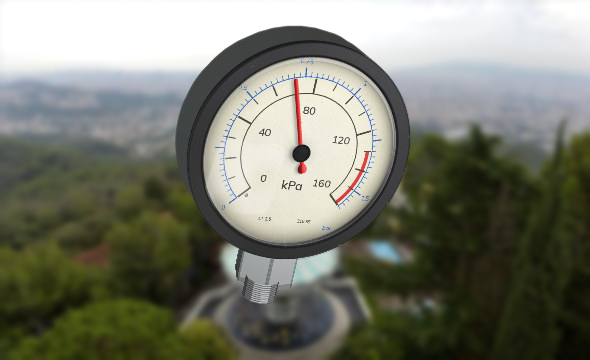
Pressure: 70
